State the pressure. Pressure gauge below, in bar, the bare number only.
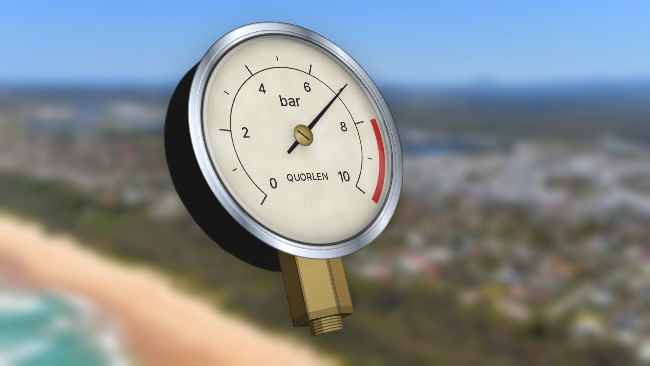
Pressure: 7
